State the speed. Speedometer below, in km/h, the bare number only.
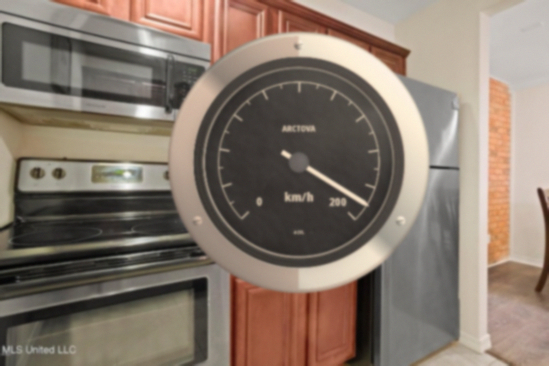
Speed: 190
